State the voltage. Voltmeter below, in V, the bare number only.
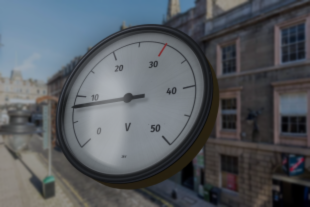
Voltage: 7.5
